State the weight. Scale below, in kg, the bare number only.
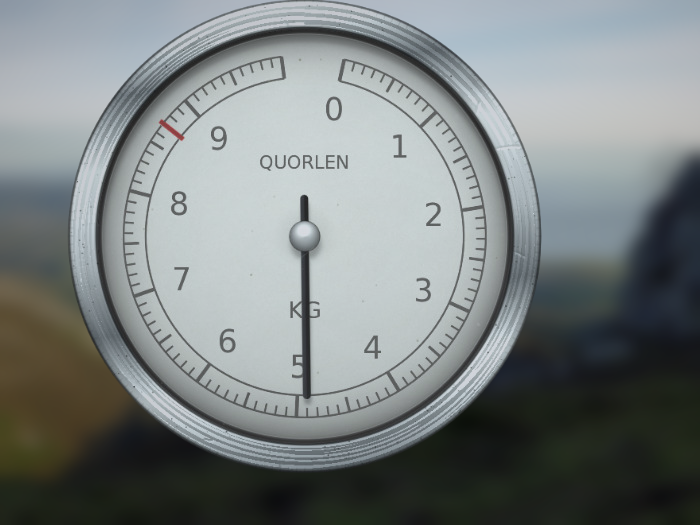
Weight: 4.9
